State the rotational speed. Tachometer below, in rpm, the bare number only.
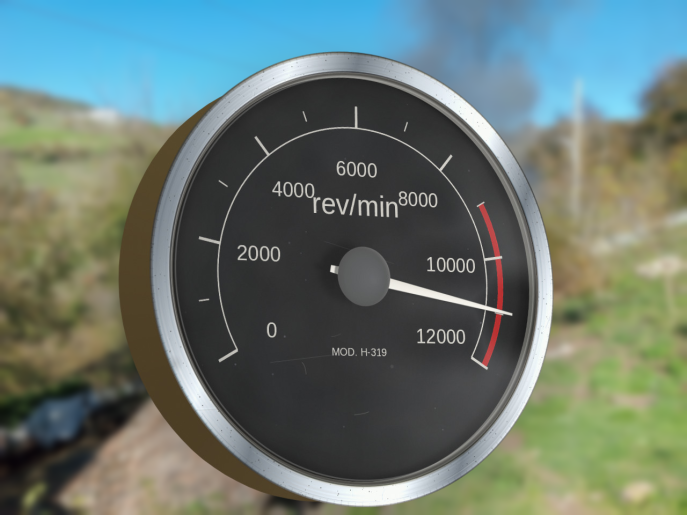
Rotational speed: 11000
